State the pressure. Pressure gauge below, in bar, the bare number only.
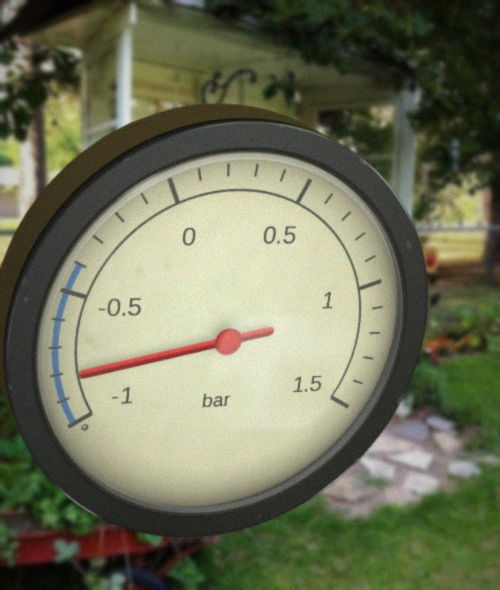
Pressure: -0.8
